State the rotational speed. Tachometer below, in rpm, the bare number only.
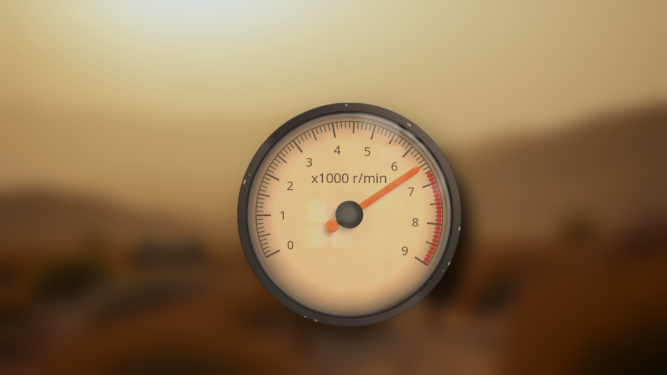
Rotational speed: 6500
